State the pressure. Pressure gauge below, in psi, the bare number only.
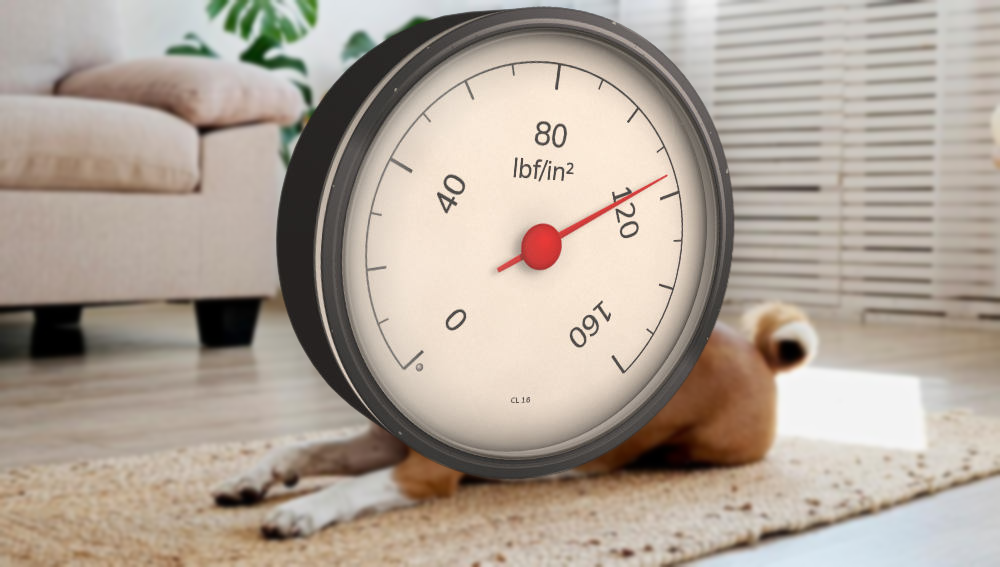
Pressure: 115
